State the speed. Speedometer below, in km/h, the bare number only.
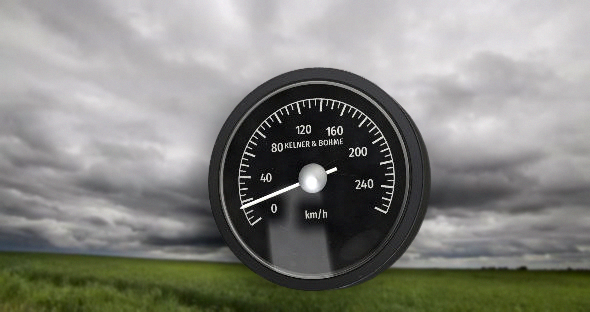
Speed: 15
